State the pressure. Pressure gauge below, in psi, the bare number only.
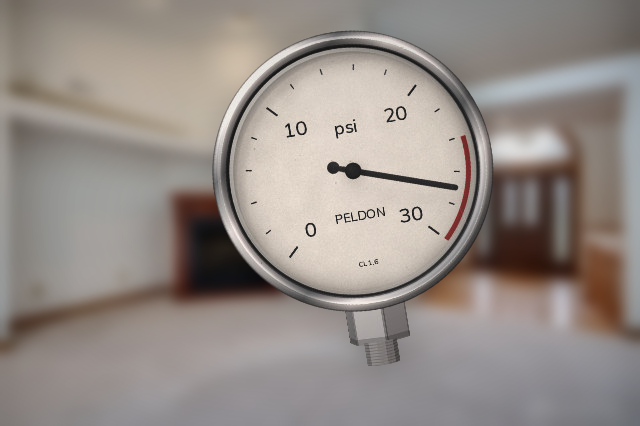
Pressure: 27
